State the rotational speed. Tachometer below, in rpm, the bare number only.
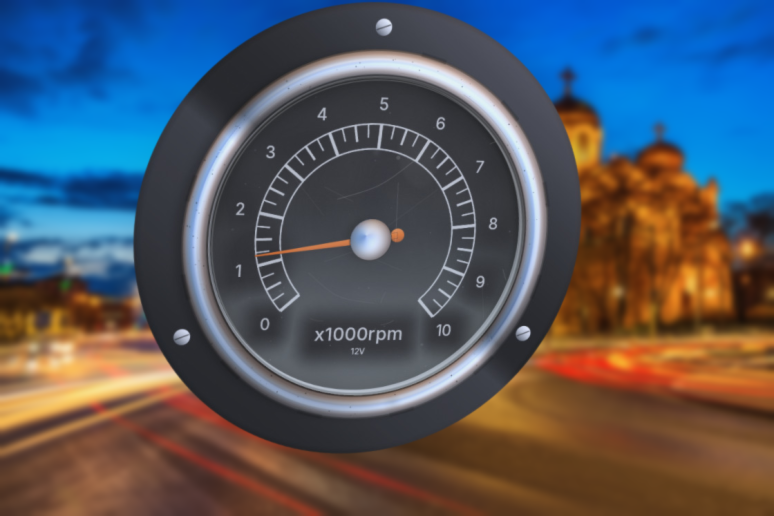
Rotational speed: 1250
